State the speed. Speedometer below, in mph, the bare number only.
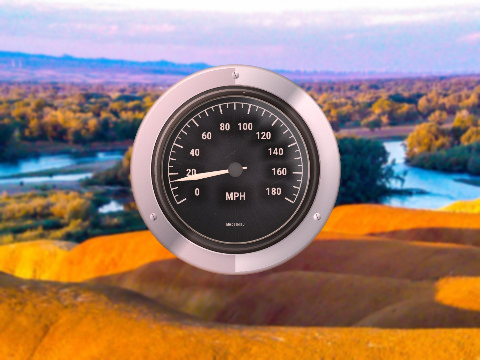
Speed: 15
